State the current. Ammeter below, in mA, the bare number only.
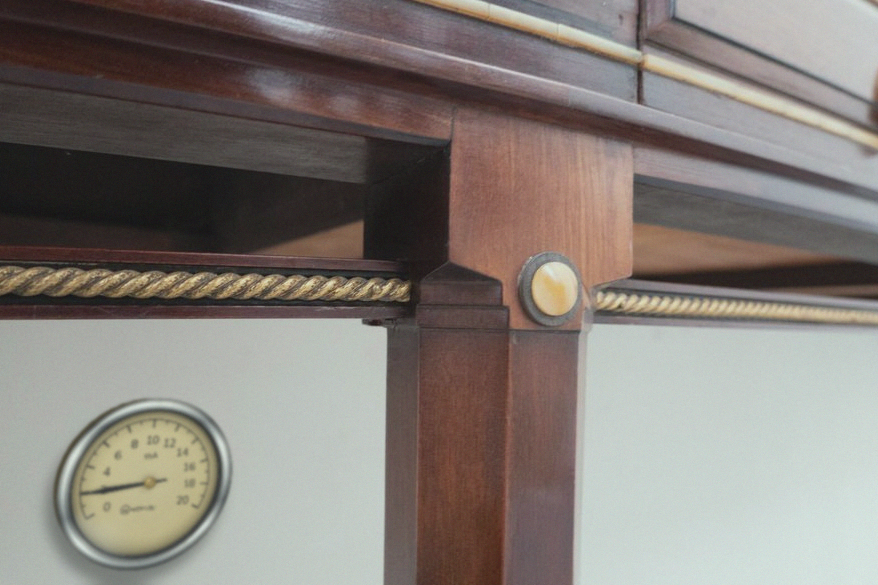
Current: 2
